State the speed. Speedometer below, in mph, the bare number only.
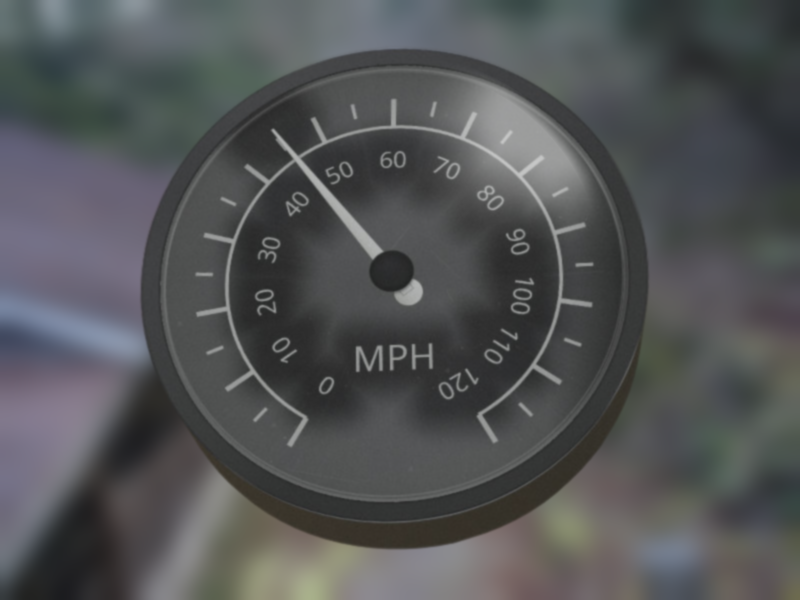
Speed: 45
